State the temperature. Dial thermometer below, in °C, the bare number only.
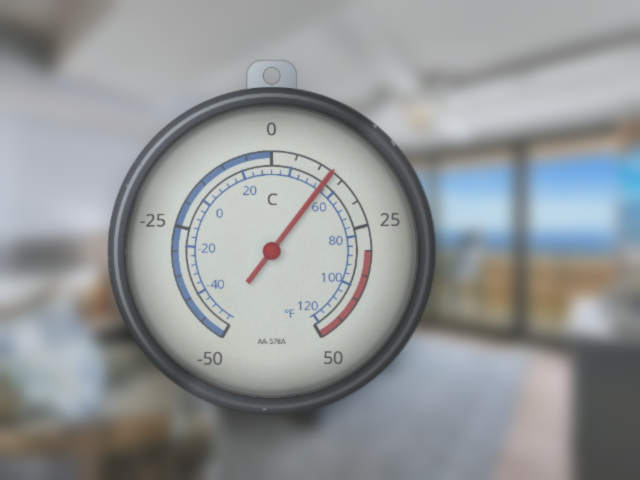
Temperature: 12.5
